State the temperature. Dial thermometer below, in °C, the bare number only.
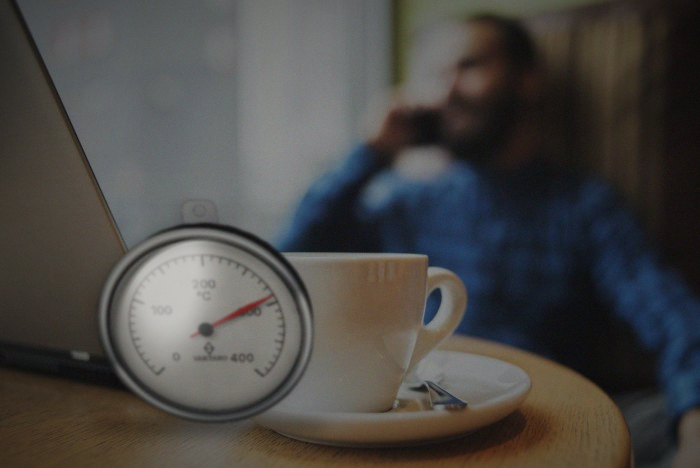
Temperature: 290
